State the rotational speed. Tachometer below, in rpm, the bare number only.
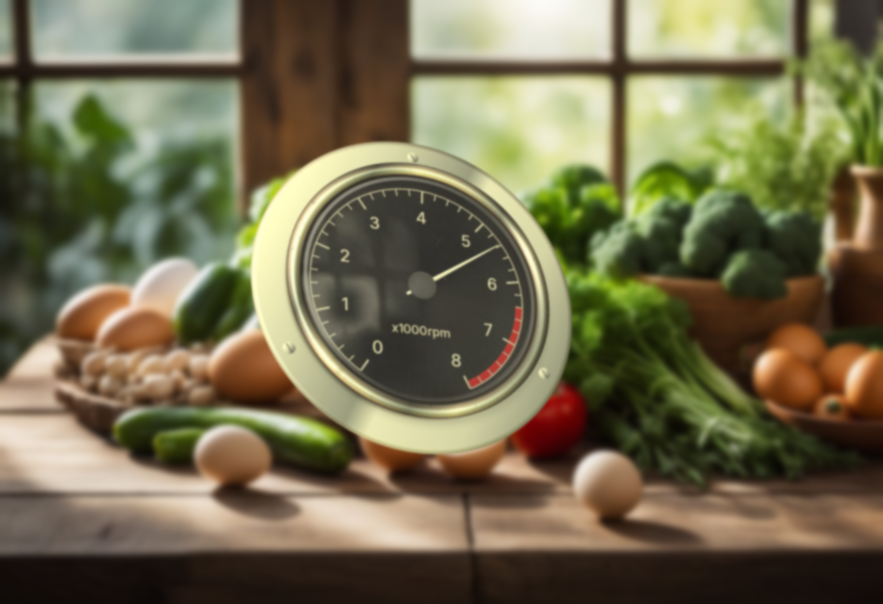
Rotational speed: 5400
